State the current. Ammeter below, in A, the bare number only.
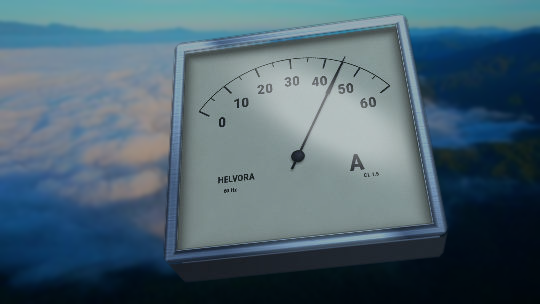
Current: 45
